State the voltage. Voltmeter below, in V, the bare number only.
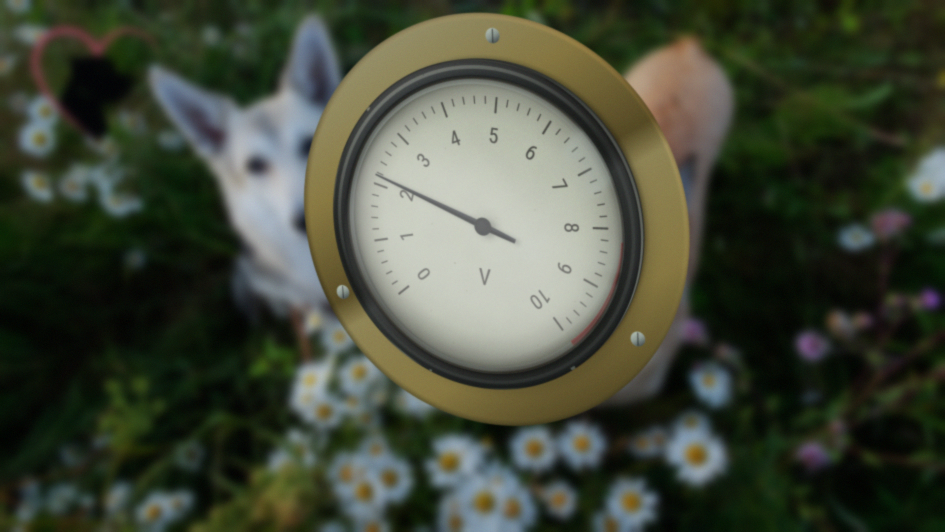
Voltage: 2.2
